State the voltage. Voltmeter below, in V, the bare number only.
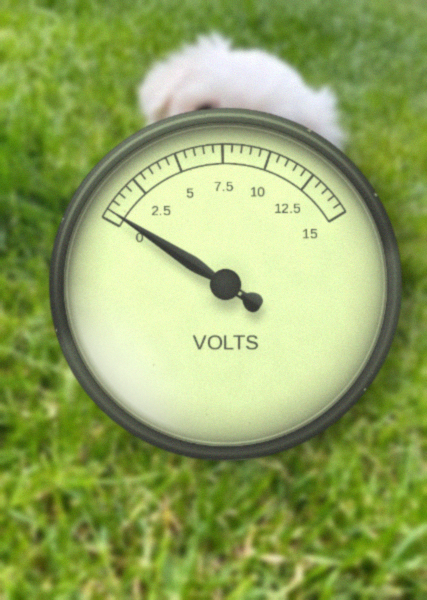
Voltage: 0.5
